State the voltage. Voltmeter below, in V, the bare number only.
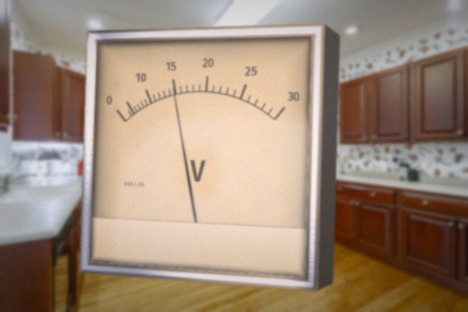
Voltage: 15
